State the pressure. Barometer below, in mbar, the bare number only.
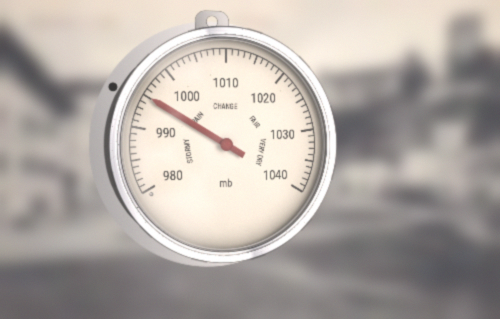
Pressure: 995
